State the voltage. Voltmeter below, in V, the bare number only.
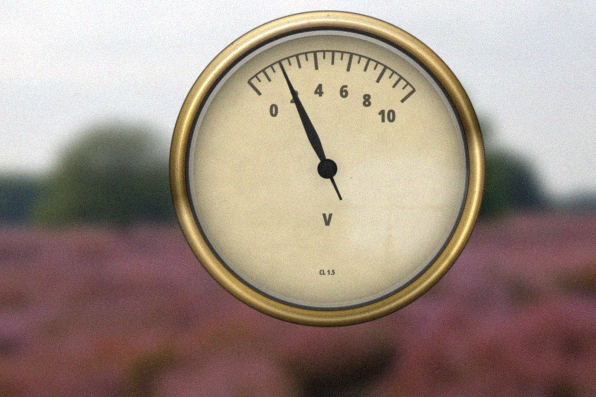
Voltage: 2
